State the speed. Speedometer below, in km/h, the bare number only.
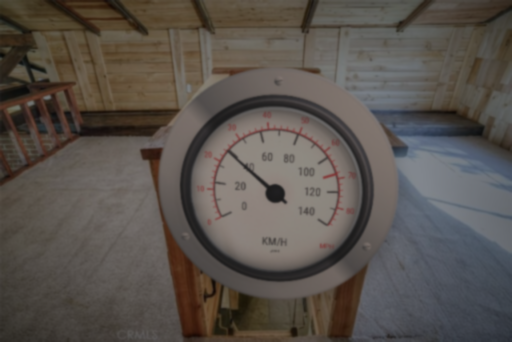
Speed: 40
